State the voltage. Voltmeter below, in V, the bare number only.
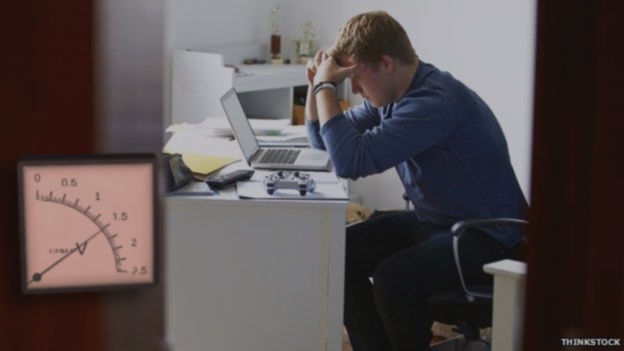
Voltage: 1.5
